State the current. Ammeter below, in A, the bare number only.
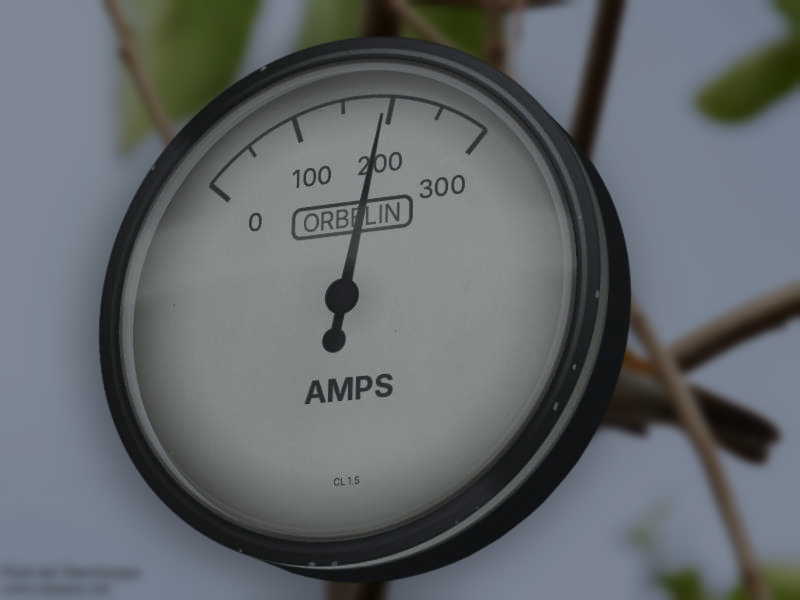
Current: 200
